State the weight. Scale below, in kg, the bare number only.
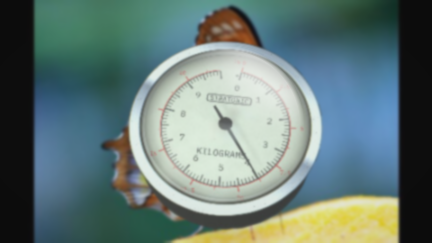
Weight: 4
